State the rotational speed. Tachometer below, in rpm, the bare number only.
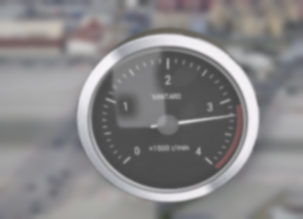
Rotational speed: 3200
